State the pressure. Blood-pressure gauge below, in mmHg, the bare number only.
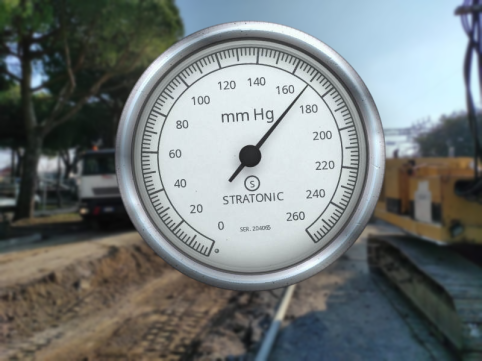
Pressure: 170
